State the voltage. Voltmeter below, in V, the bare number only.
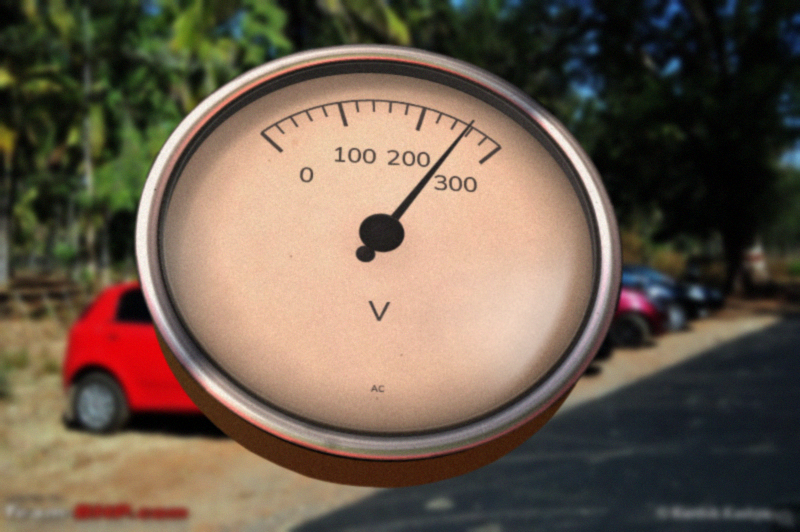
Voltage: 260
